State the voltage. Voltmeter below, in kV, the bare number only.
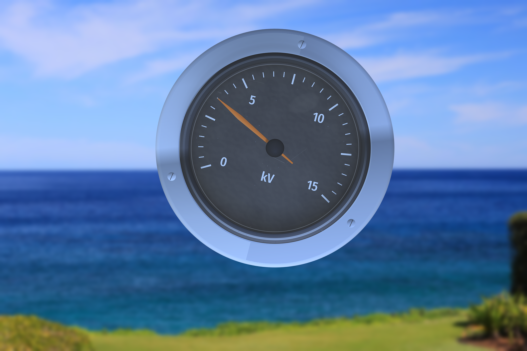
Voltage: 3.5
